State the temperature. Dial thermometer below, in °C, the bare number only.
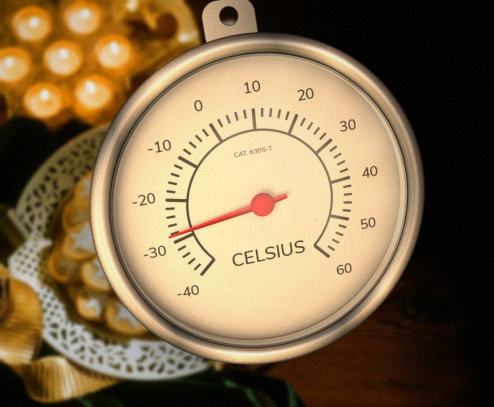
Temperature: -28
